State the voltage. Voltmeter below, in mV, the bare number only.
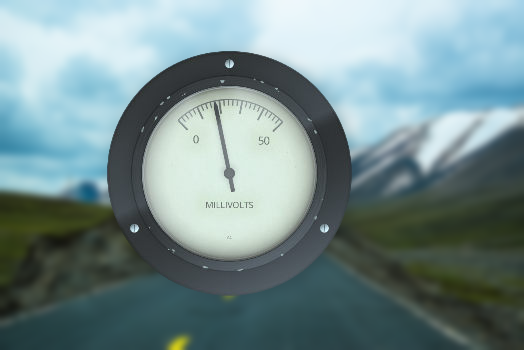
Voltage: 18
